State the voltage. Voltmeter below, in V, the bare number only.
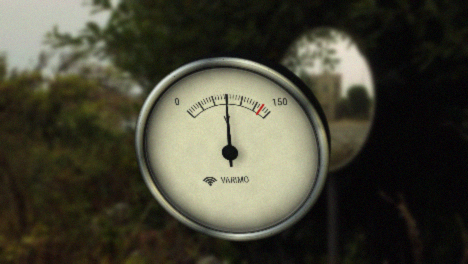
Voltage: 75
